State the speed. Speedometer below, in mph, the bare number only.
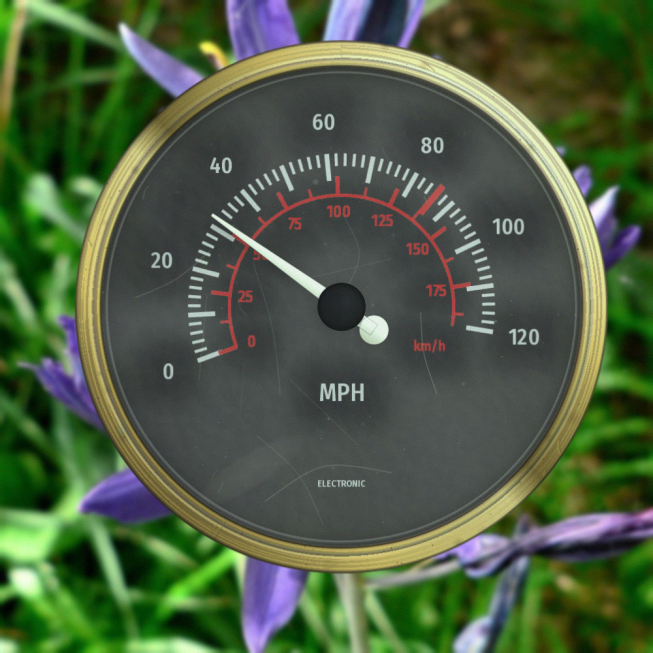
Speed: 32
